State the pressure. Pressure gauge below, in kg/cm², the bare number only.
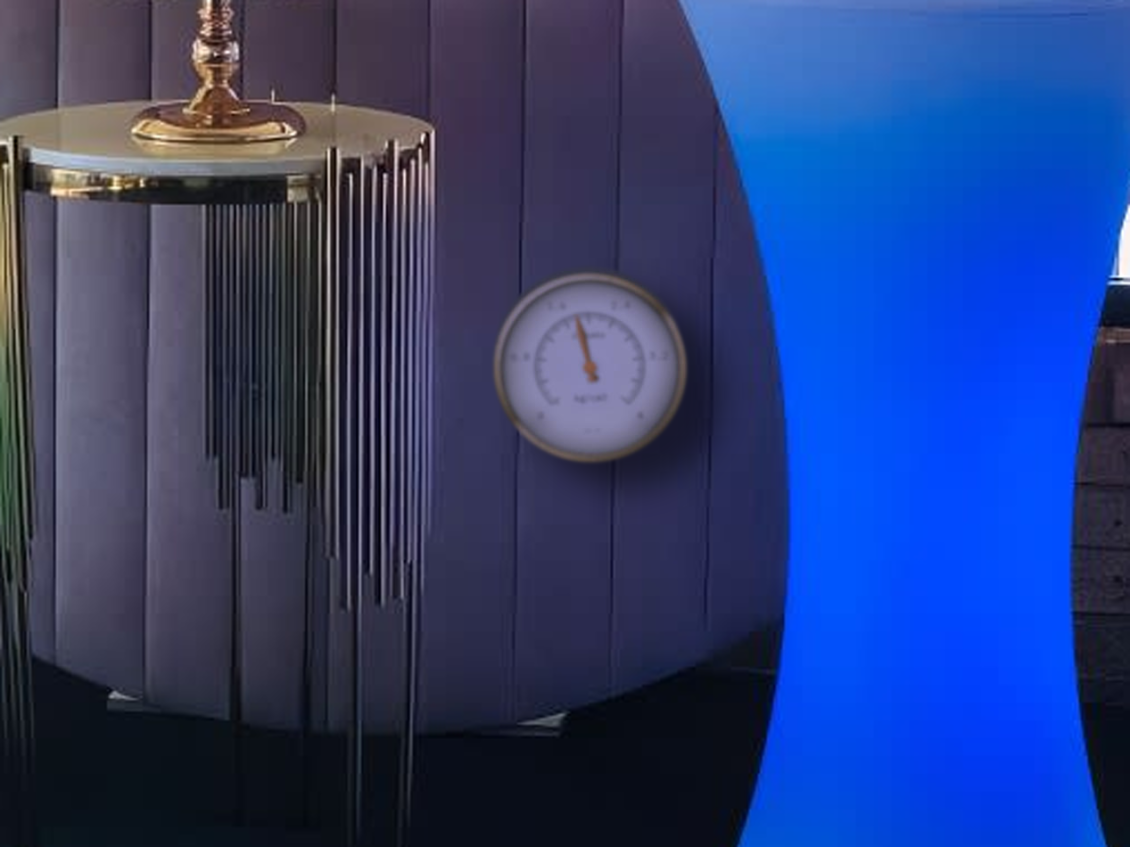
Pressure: 1.8
